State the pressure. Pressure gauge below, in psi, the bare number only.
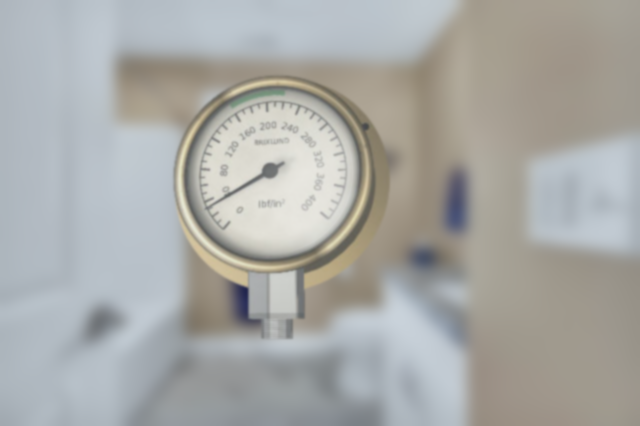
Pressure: 30
